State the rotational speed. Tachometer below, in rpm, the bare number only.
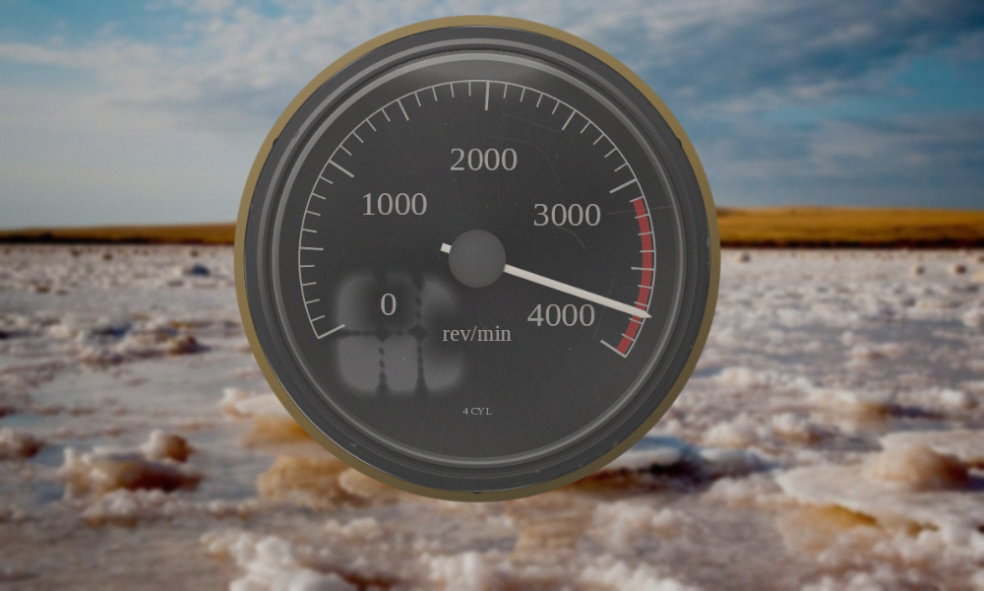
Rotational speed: 3750
